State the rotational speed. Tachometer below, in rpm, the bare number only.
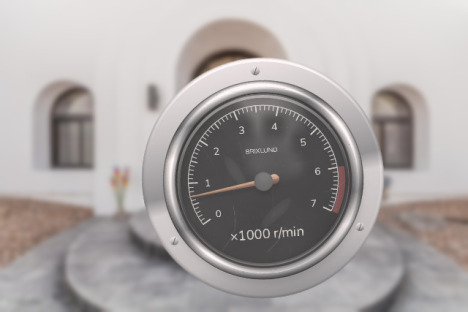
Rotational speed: 700
